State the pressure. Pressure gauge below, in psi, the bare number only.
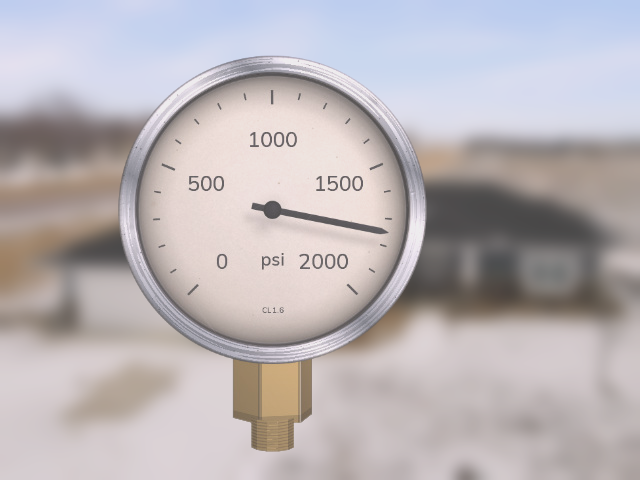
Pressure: 1750
